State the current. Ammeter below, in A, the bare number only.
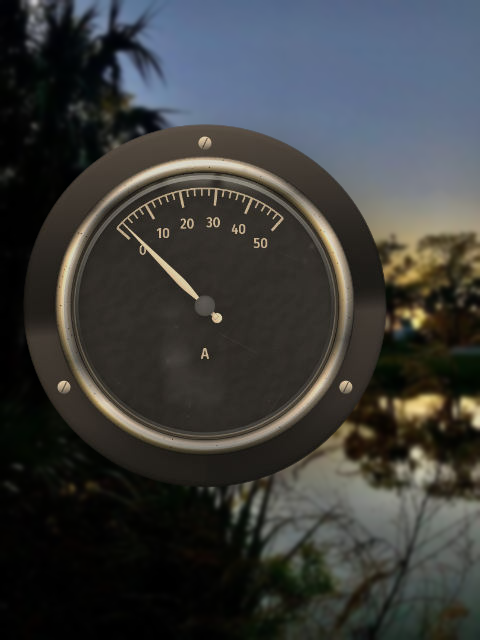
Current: 2
